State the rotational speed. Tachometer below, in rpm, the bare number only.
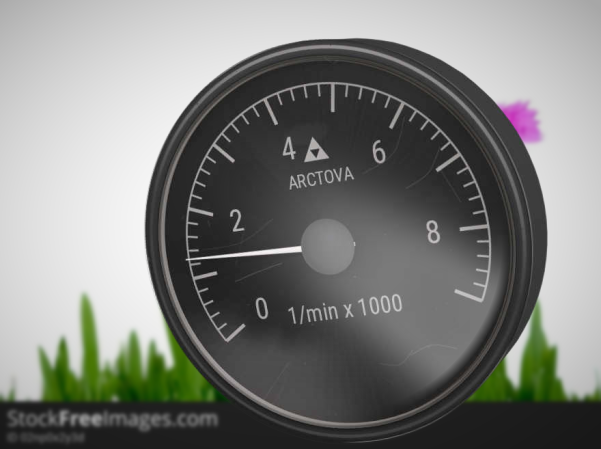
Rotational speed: 1300
